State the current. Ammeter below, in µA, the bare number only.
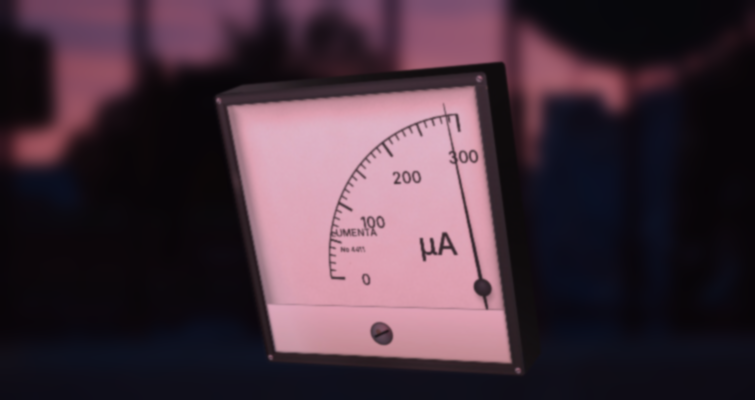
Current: 290
